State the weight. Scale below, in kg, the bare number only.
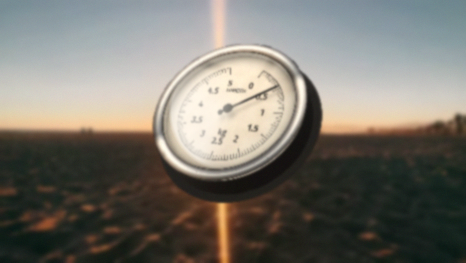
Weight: 0.5
